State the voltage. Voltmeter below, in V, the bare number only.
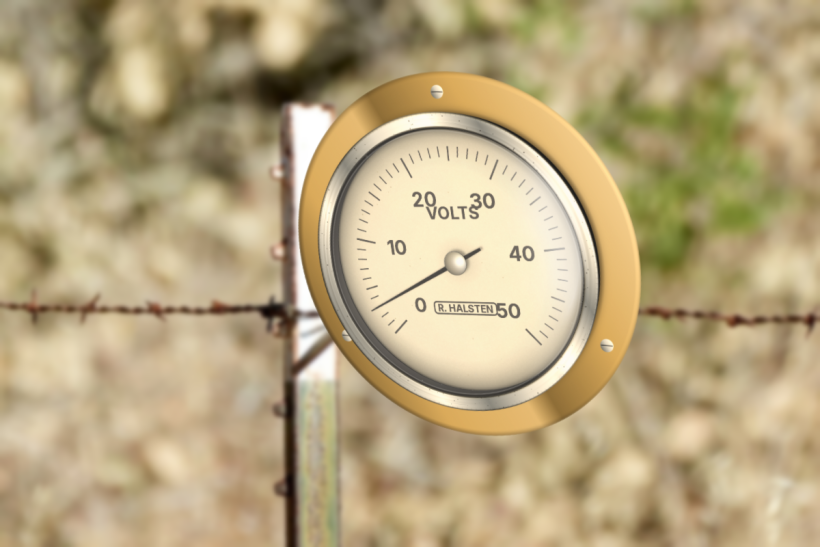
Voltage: 3
